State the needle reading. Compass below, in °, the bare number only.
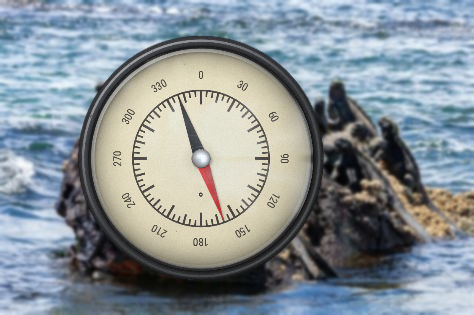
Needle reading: 160
